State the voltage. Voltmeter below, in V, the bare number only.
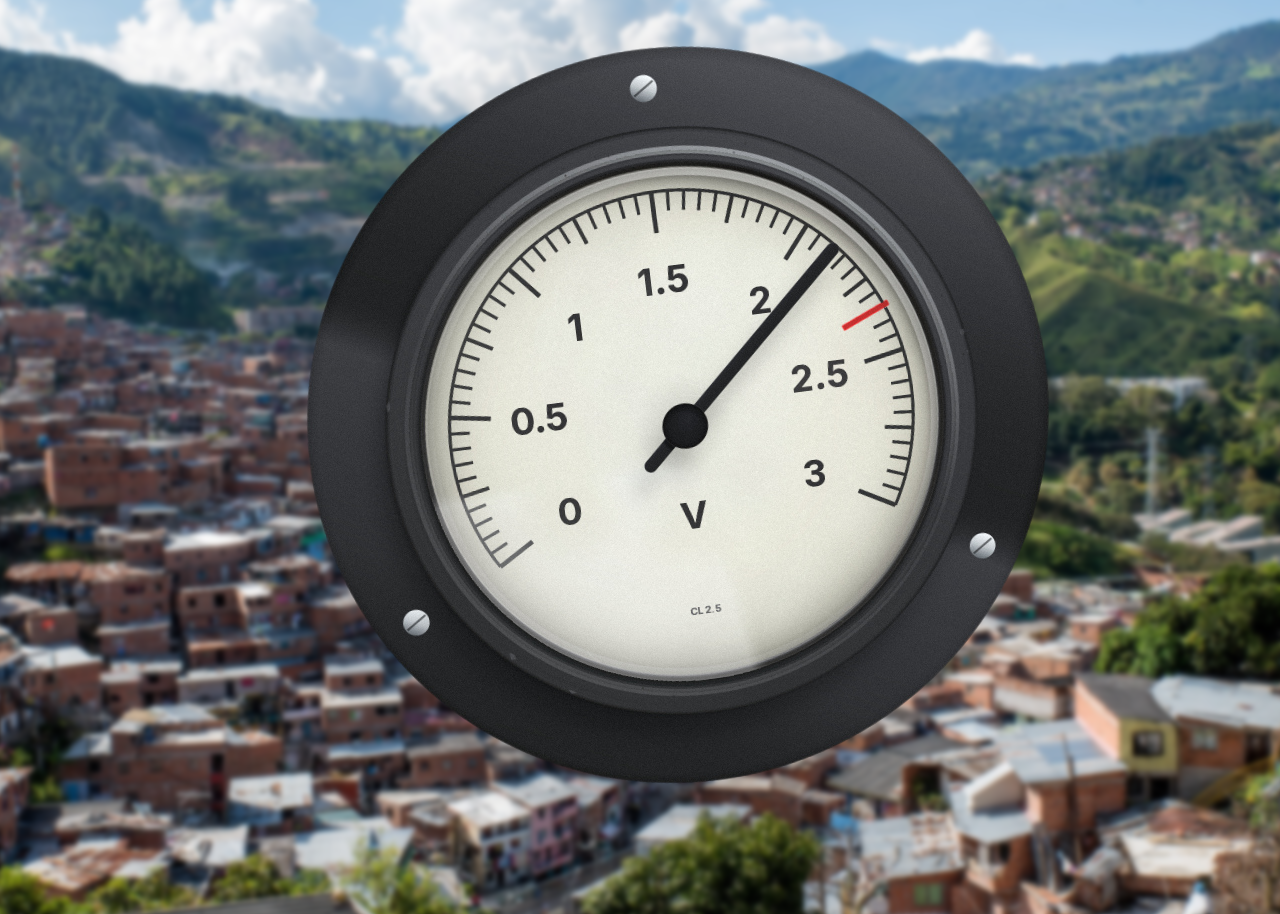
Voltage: 2.1
